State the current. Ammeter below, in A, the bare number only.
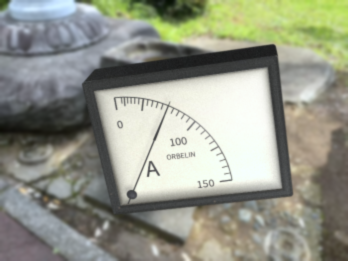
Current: 75
